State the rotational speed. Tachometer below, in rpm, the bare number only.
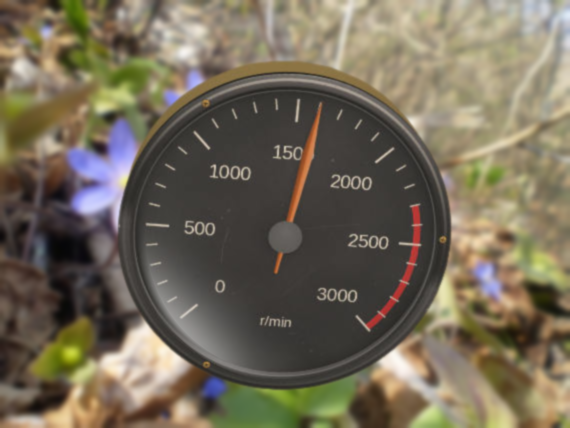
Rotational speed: 1600
